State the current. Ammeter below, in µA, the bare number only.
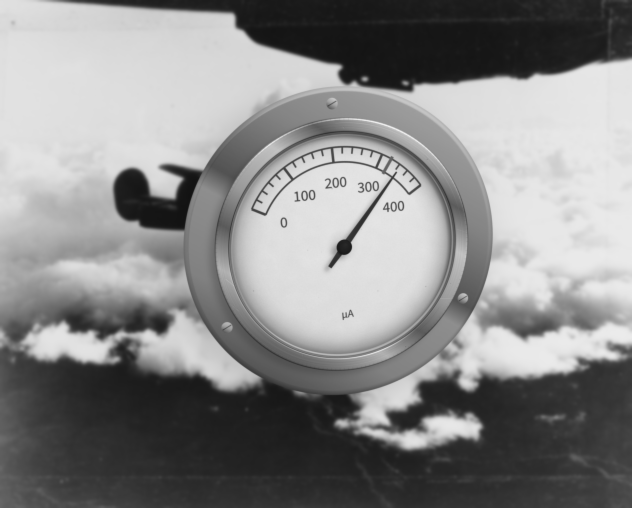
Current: 340
